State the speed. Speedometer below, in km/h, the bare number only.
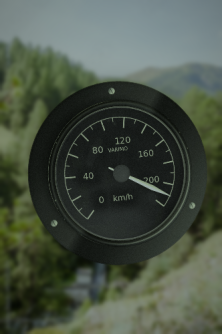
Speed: 210
